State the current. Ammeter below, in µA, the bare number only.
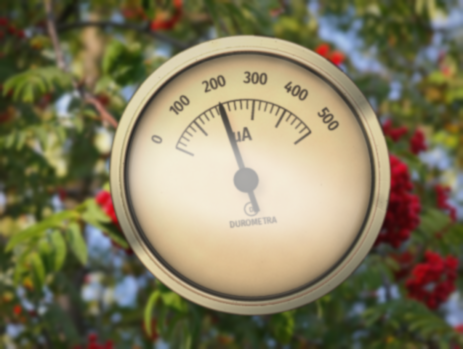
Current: 200
